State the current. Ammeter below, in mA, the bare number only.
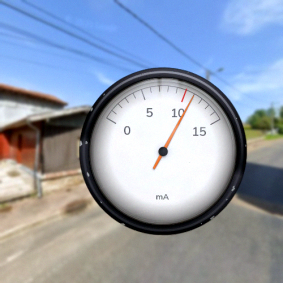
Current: 11
